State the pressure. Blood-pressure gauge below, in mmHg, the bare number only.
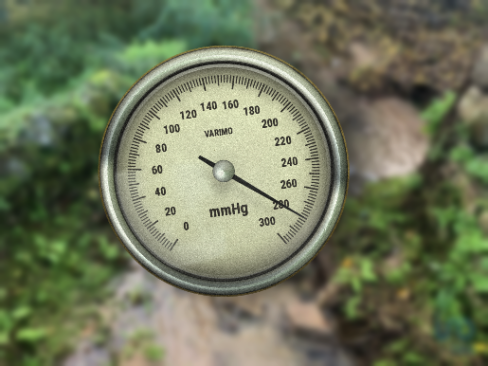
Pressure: 280
